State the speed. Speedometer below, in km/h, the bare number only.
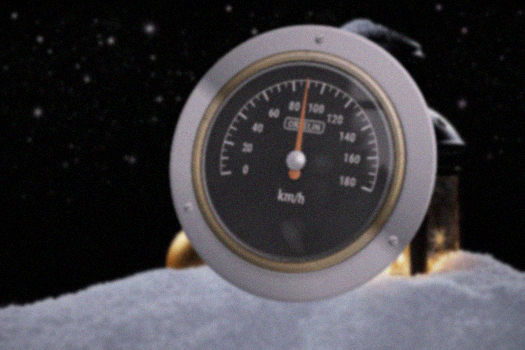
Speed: 90
